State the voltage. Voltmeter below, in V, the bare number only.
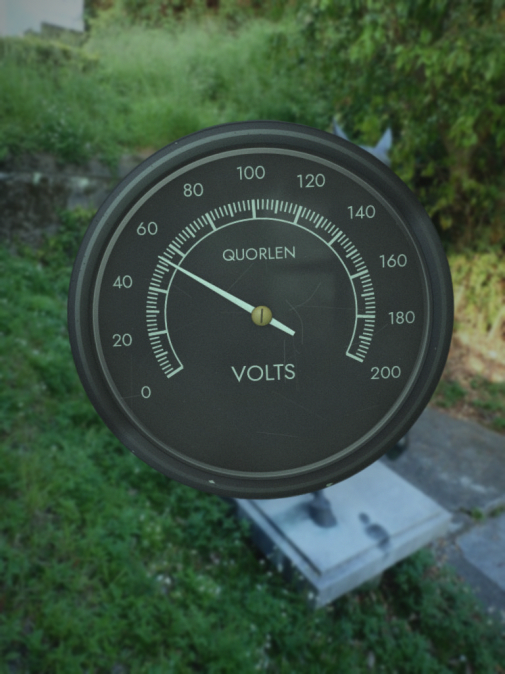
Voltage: 54
